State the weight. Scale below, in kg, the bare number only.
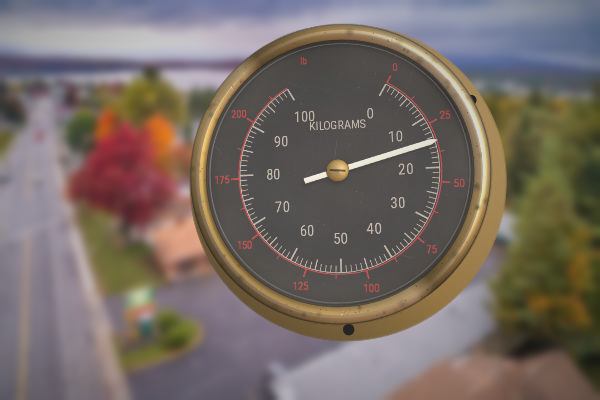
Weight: 15
